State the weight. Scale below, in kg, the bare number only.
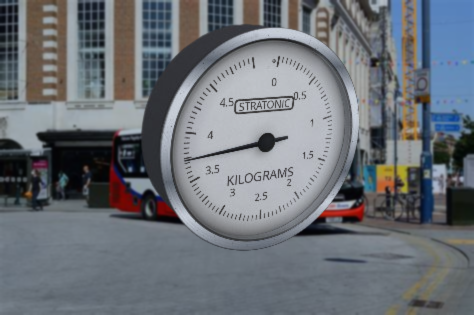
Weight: 3.75
